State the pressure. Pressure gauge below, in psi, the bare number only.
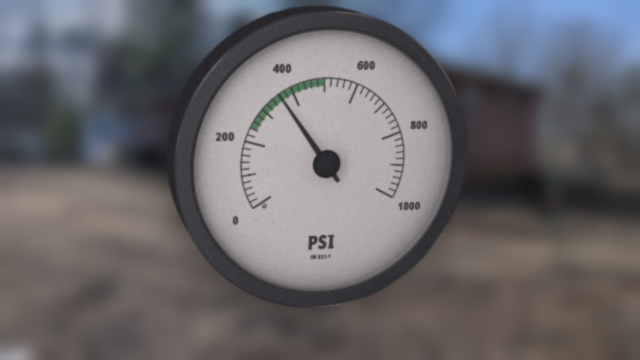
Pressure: 360
